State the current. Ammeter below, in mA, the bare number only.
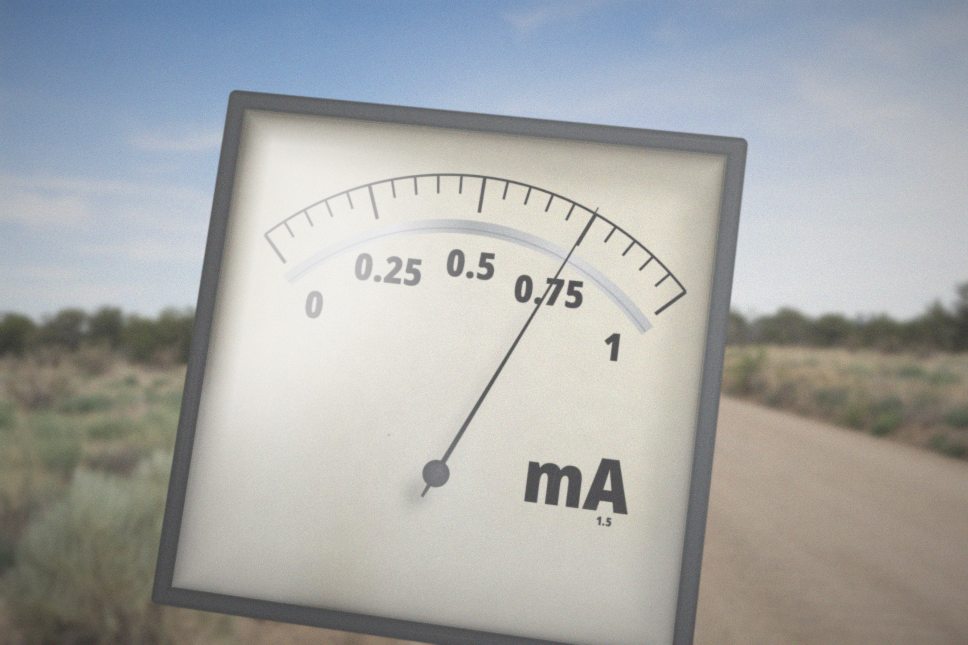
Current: 0.75
